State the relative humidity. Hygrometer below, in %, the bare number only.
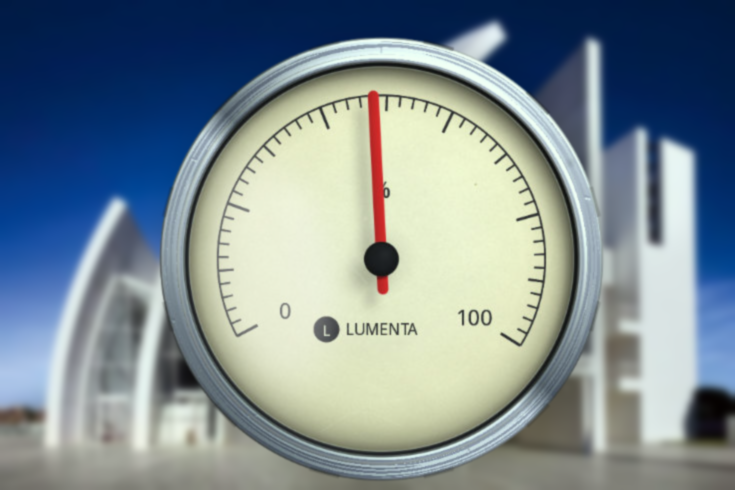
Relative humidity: 48
